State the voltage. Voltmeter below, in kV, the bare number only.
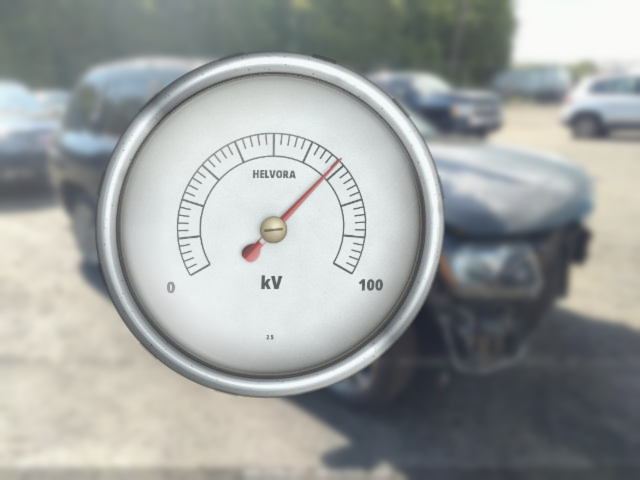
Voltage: 68
